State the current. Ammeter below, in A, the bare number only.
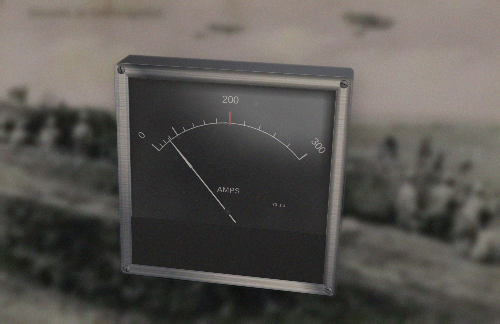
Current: 80
